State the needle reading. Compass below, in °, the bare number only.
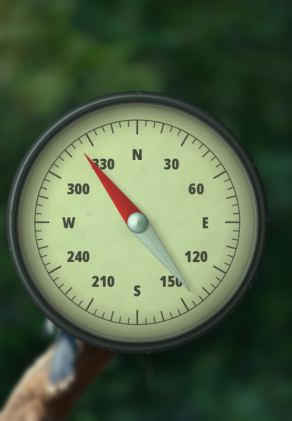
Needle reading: 322.5
